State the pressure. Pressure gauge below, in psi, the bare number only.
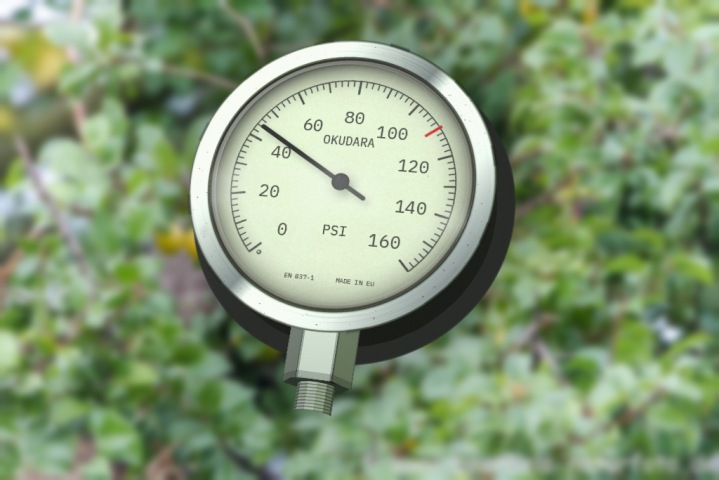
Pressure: 44
